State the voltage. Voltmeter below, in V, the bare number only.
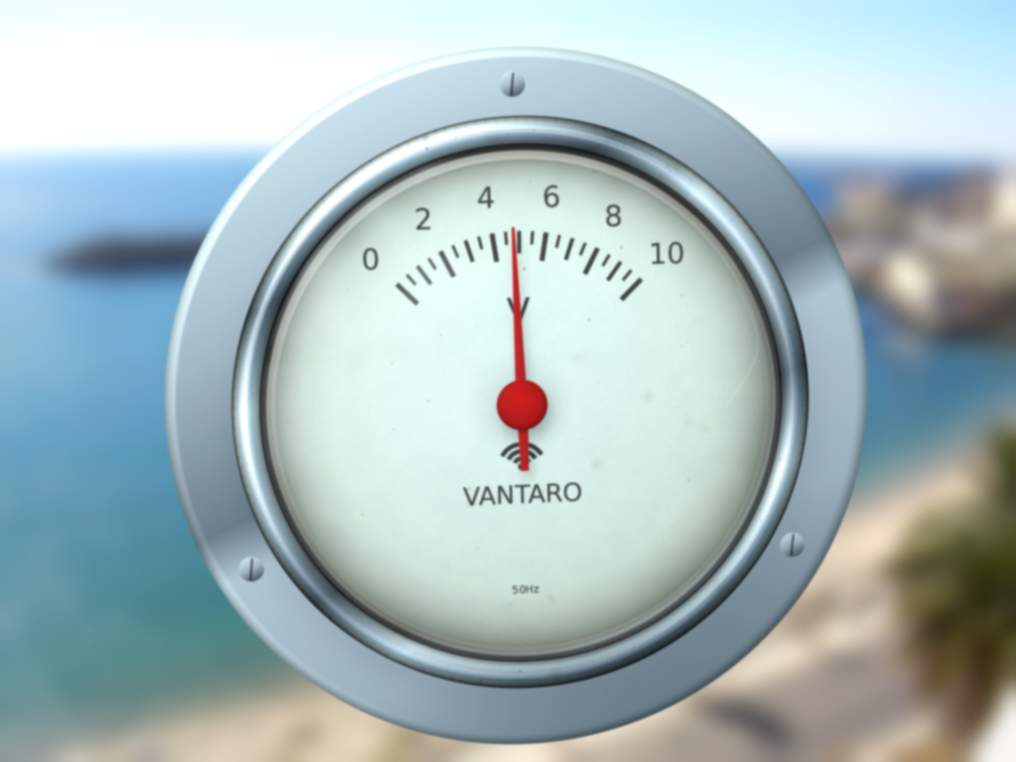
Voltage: 4.75
